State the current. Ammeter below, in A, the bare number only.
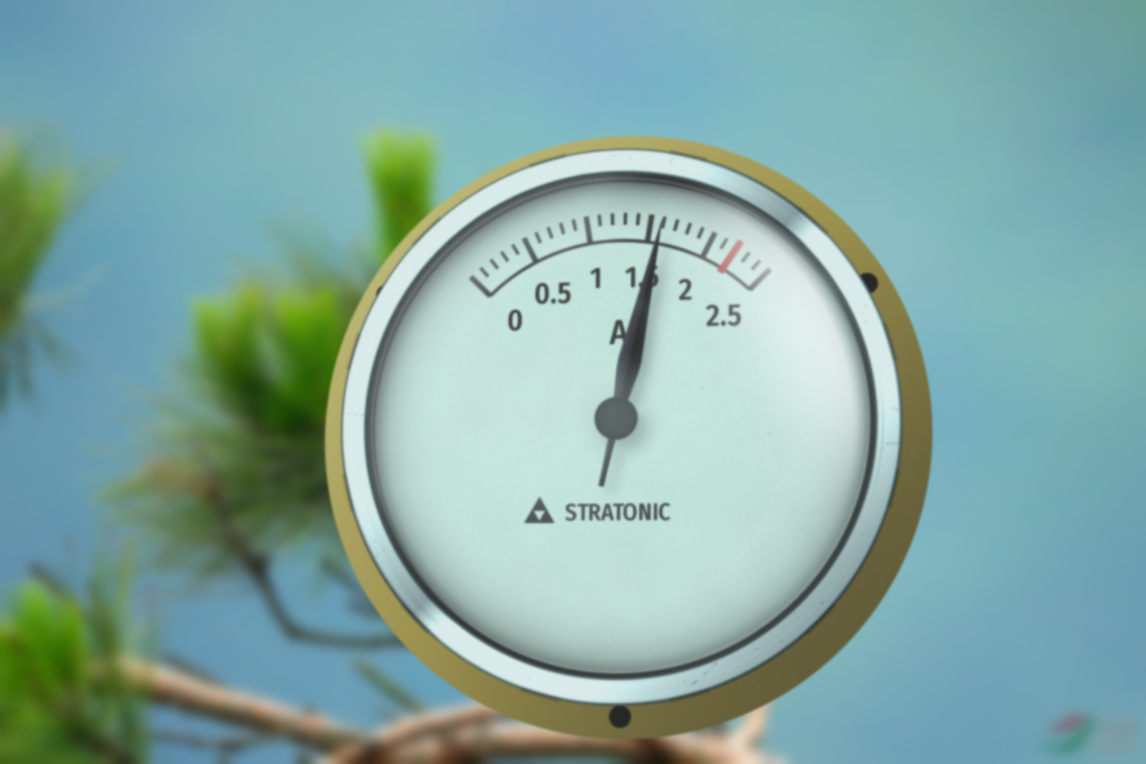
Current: 1.6
